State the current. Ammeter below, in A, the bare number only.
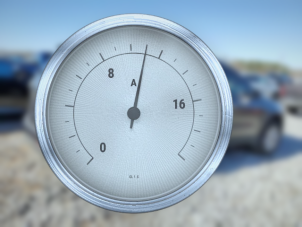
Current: 11
